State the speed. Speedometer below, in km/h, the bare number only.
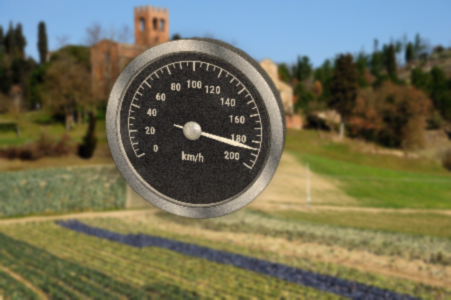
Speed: 185
